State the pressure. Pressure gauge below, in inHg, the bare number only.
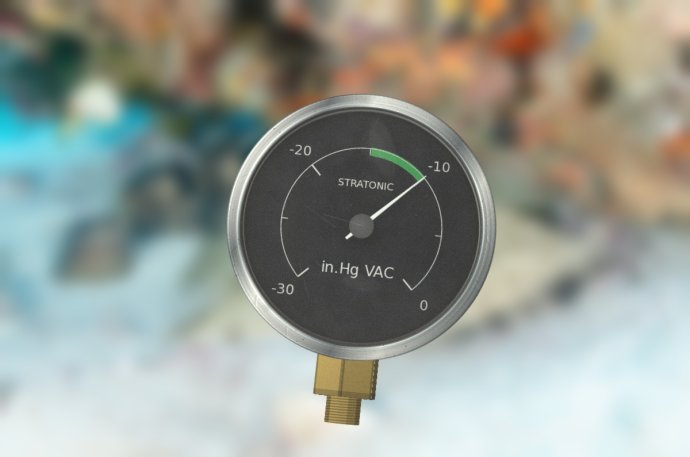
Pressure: -10
